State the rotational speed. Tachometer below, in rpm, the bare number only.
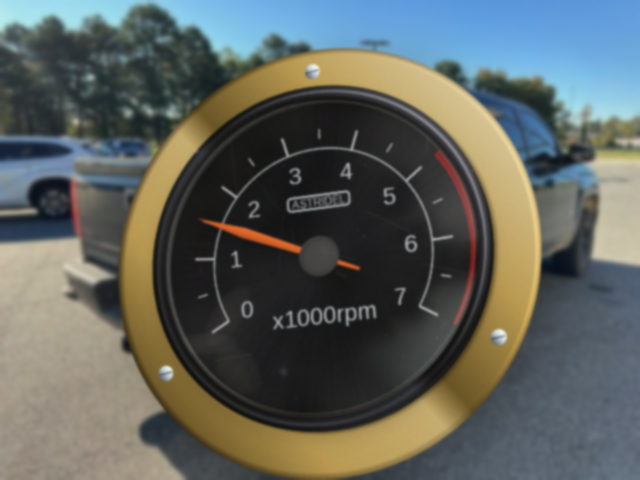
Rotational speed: 1500
